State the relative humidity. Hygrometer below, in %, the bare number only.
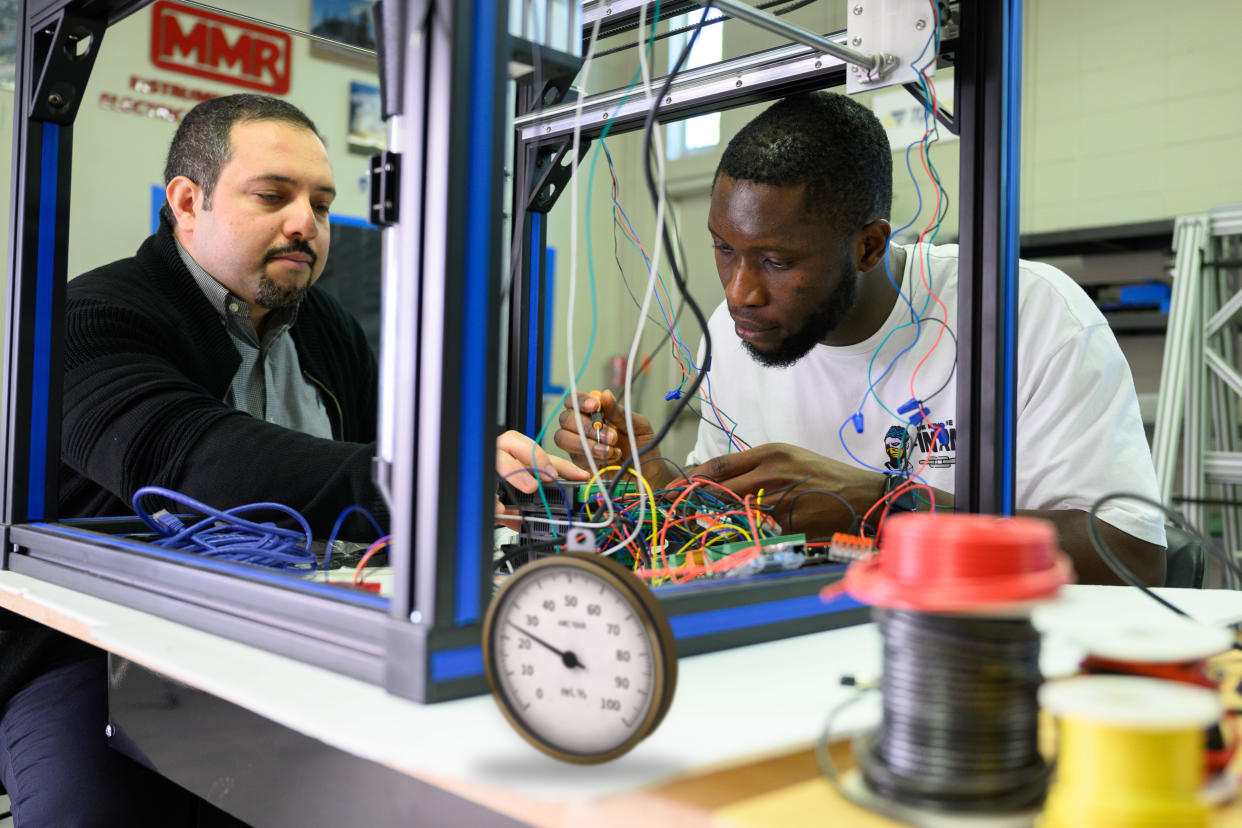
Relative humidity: 25
